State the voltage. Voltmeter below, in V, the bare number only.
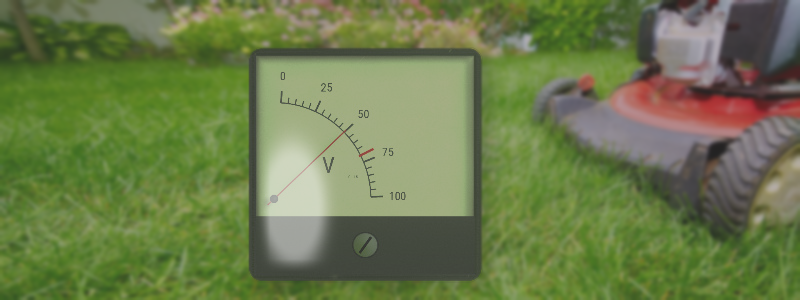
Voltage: 50
